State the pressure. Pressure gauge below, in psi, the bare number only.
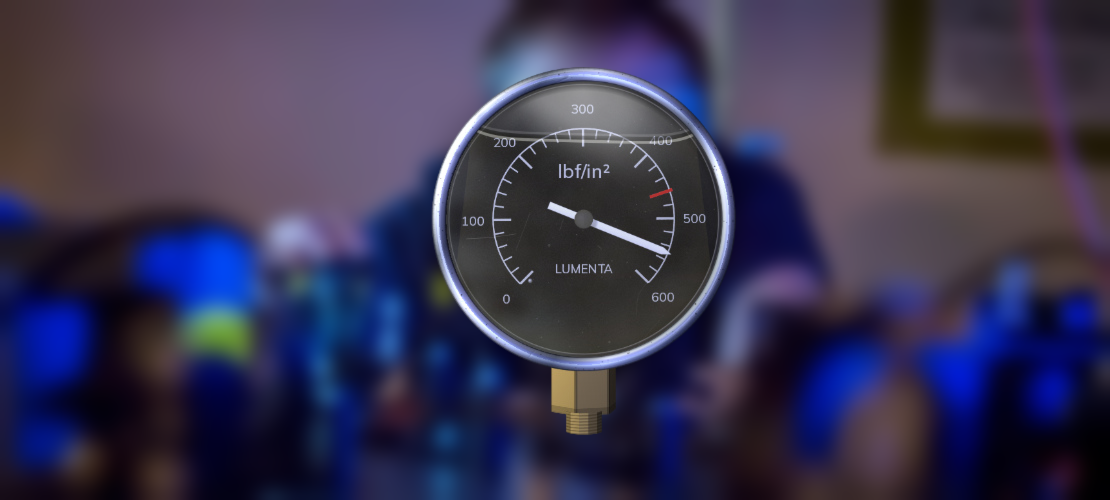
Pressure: 550
